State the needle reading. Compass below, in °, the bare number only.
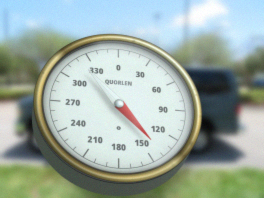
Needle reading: 140
